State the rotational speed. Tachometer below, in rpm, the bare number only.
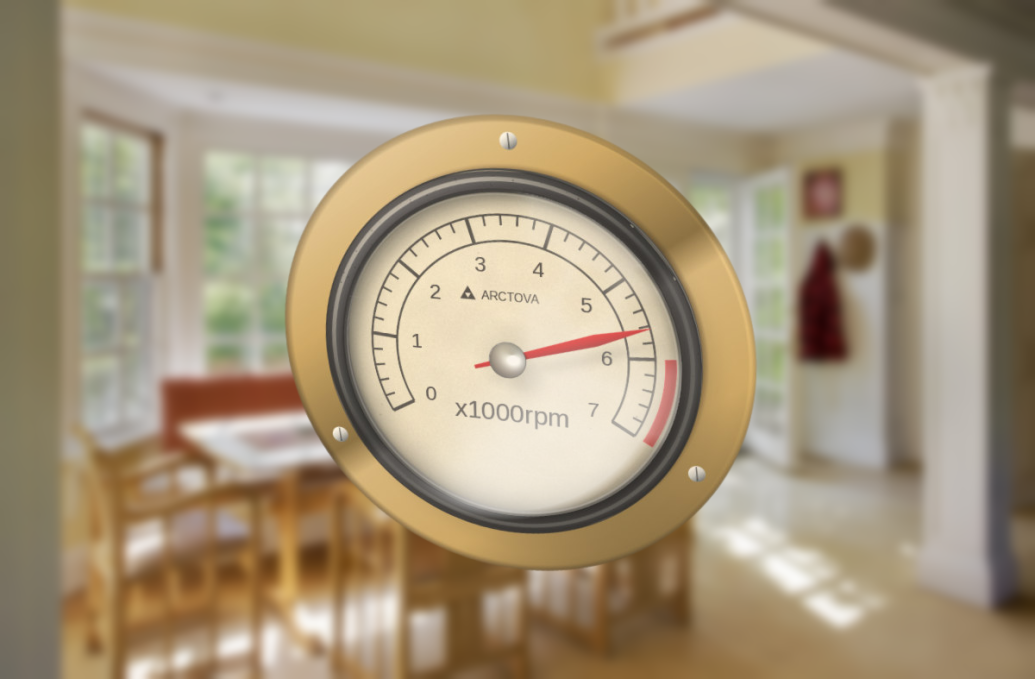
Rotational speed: 5600
